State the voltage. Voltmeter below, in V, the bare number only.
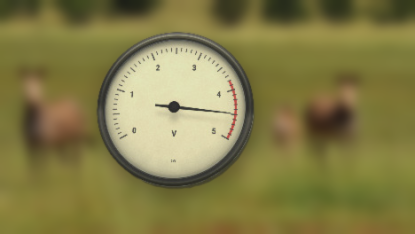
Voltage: 4.5
